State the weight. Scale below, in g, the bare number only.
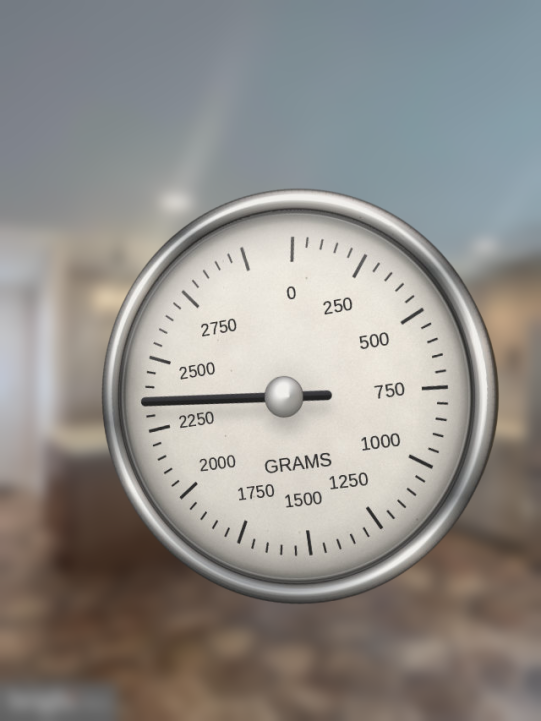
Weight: 2350
